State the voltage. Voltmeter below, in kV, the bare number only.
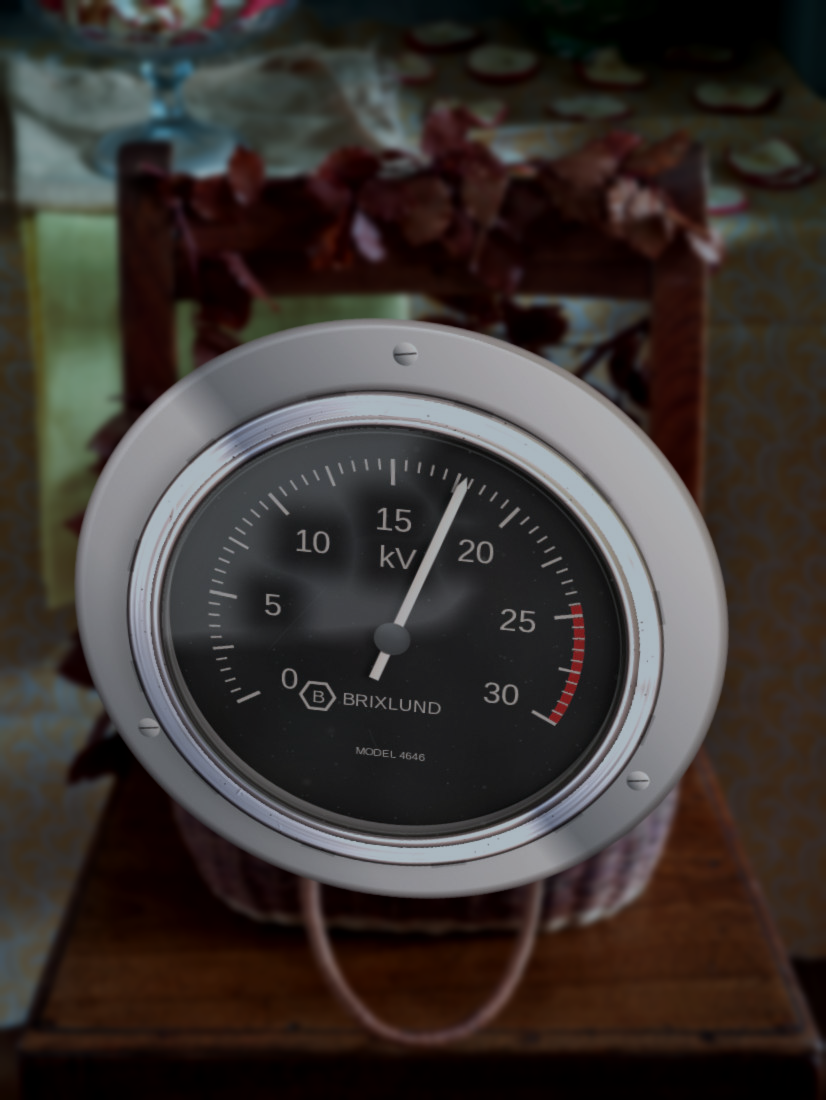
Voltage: 17.75
